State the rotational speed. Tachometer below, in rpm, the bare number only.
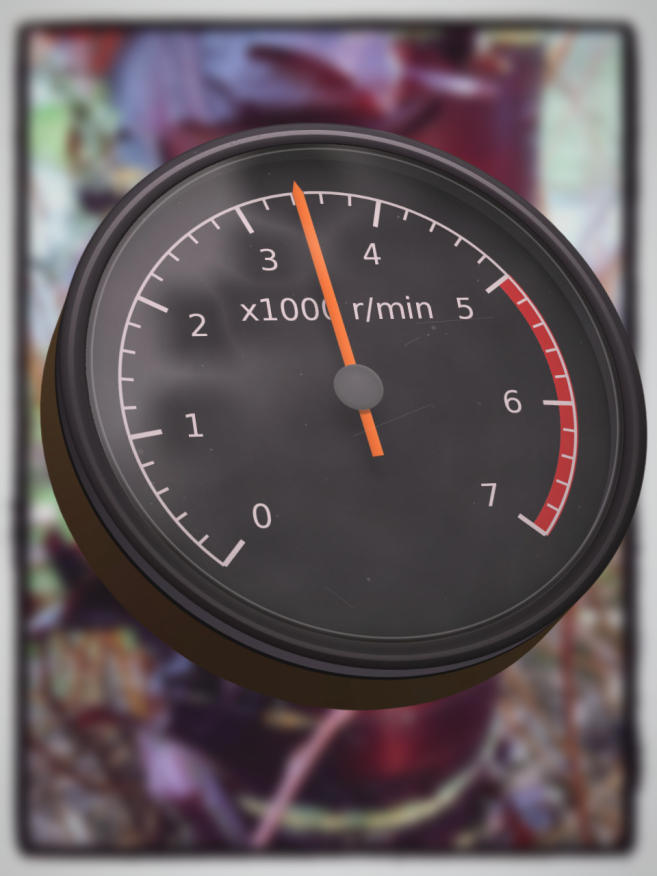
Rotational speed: 3400
